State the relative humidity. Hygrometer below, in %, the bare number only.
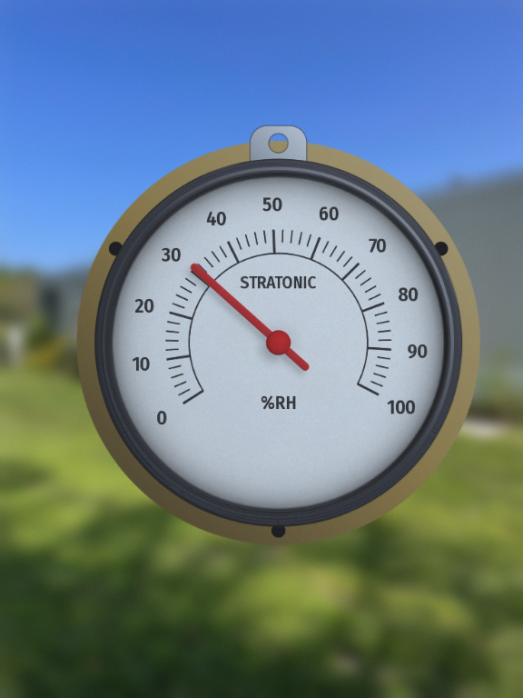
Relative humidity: 31
